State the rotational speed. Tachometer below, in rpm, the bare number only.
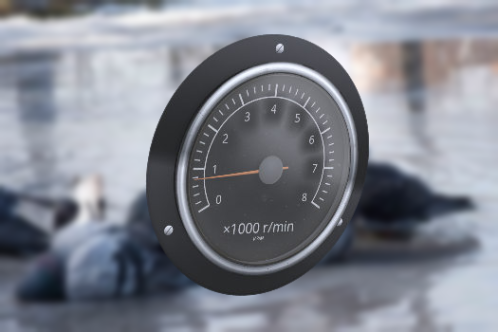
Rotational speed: 800
